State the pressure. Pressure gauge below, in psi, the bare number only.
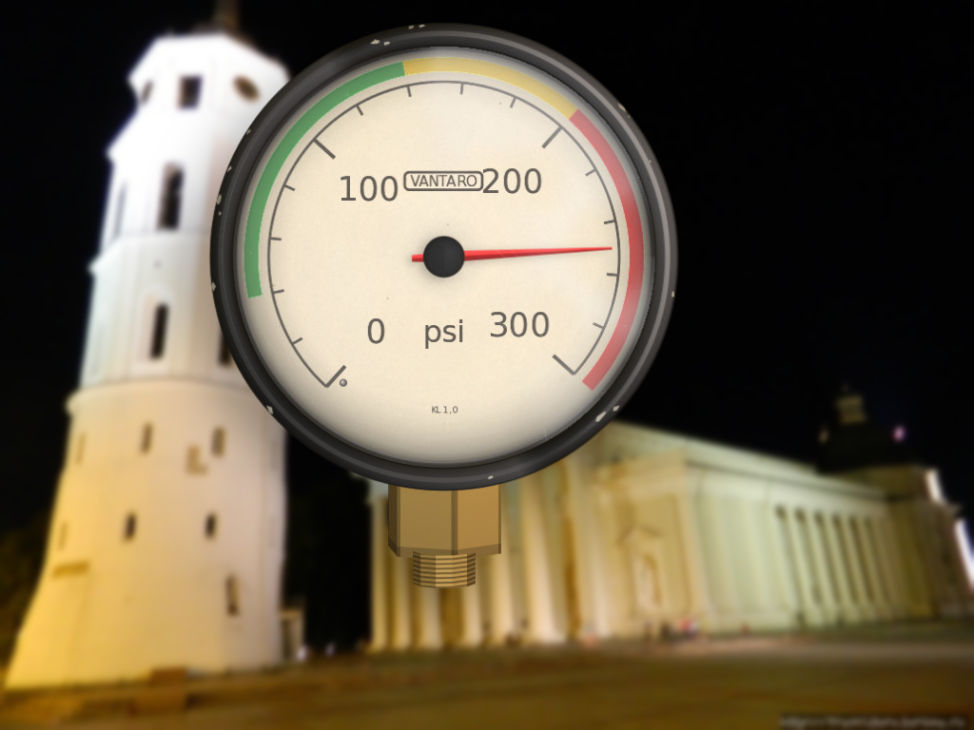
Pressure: 250
